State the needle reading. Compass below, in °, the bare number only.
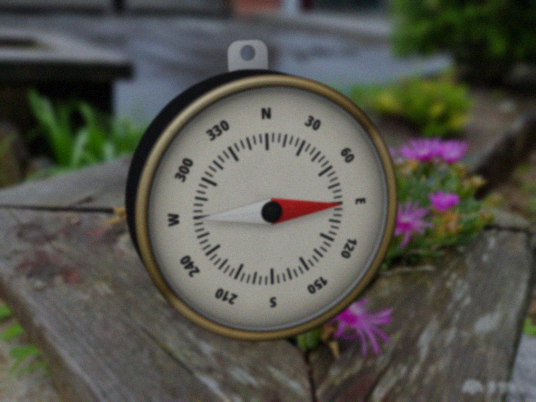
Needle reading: 90
